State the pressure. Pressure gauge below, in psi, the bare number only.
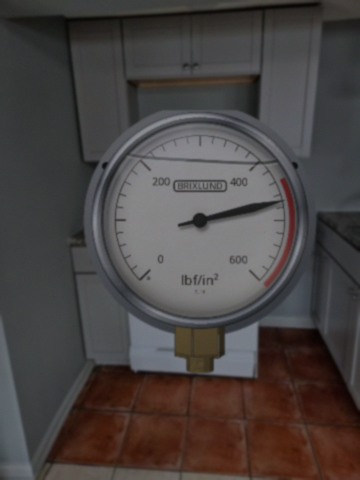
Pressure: 470
